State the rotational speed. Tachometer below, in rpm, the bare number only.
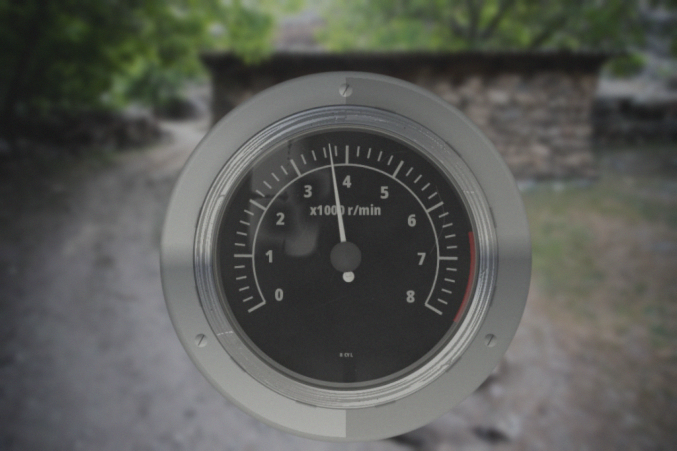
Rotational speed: 3700
